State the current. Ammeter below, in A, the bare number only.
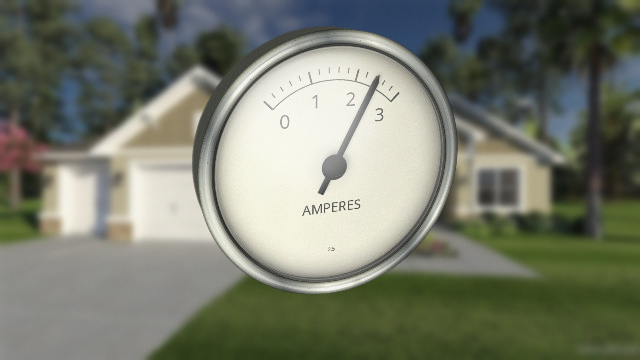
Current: 2.4
